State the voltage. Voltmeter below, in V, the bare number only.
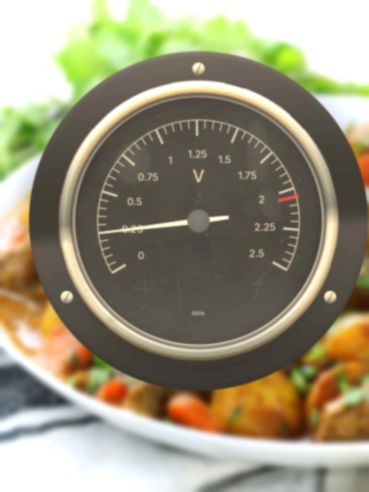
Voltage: 0.25
